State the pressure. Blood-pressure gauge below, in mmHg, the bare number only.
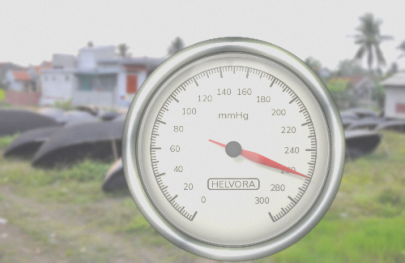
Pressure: 260
